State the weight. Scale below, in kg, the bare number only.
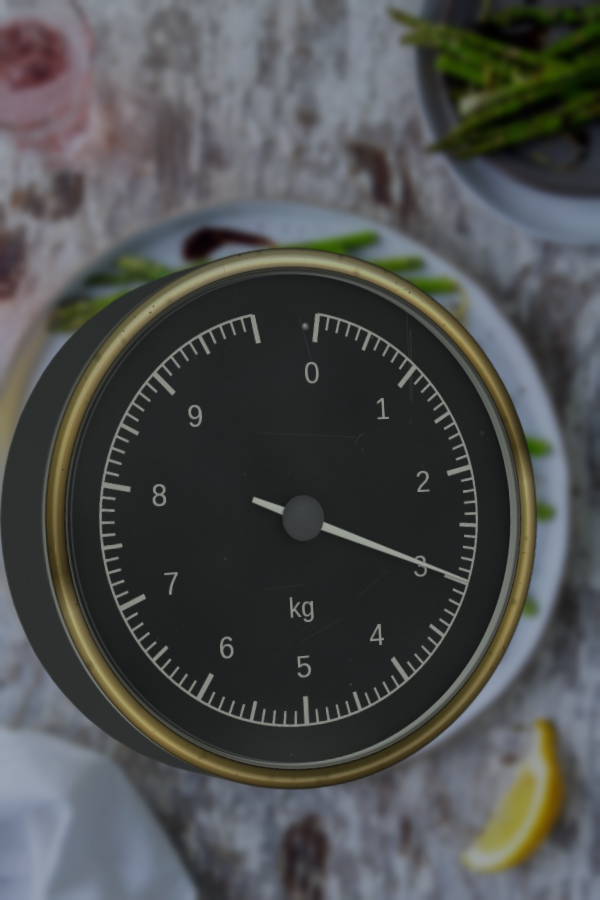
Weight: 3
